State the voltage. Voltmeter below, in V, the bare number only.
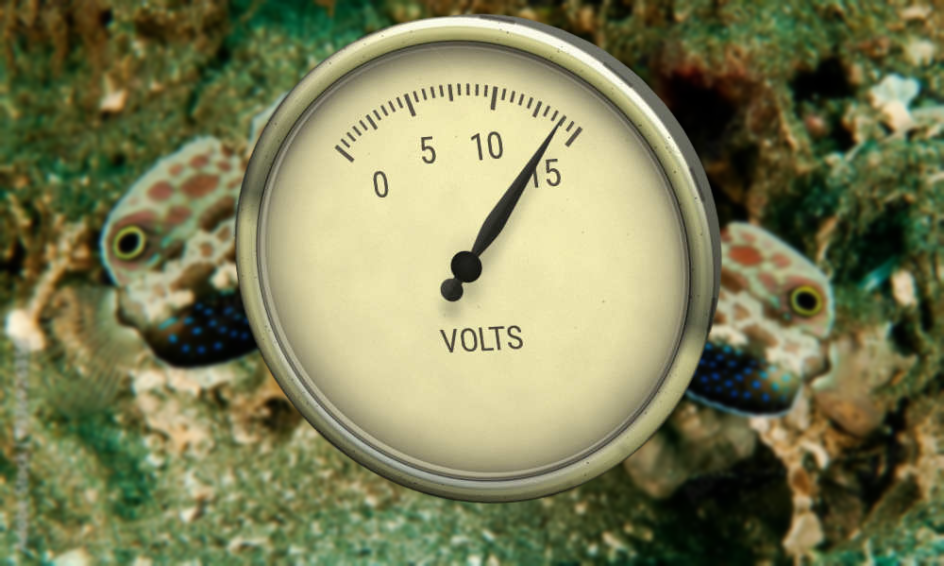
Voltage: 14
